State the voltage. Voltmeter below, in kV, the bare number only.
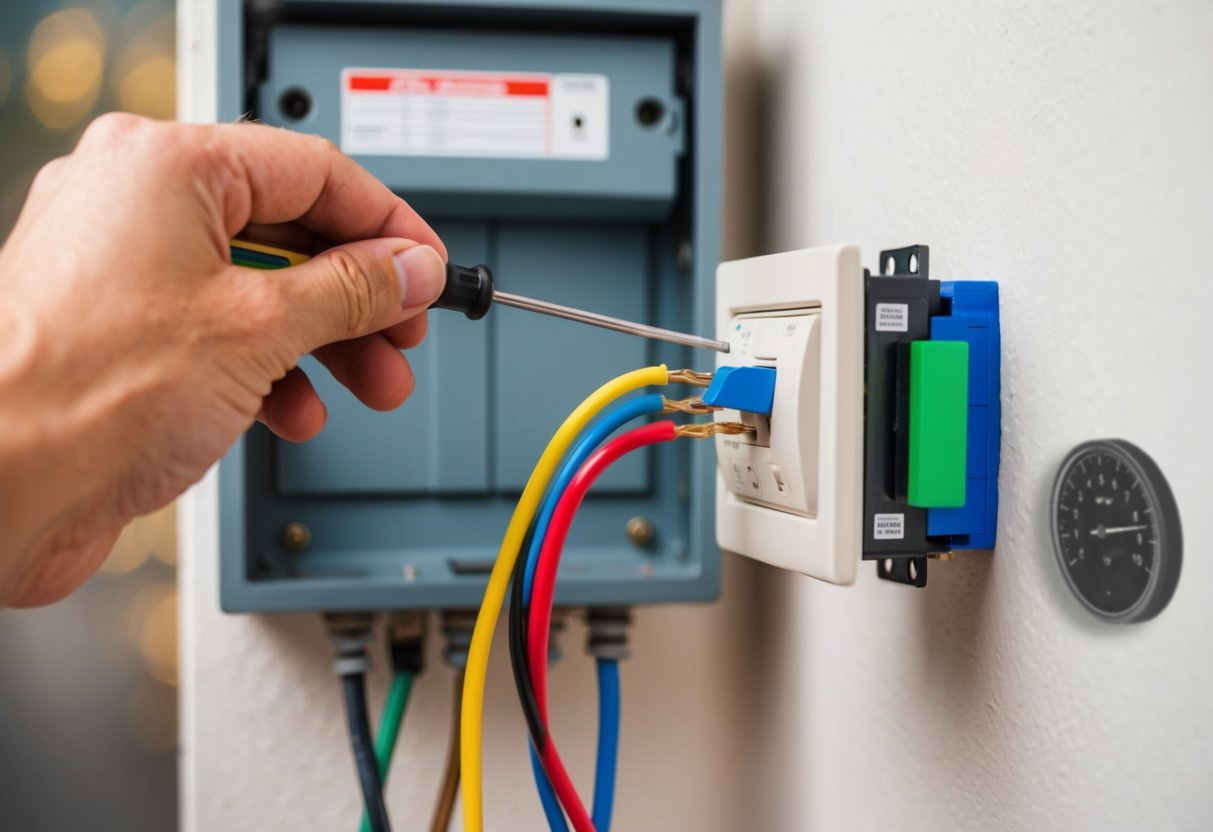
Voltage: 8.5
